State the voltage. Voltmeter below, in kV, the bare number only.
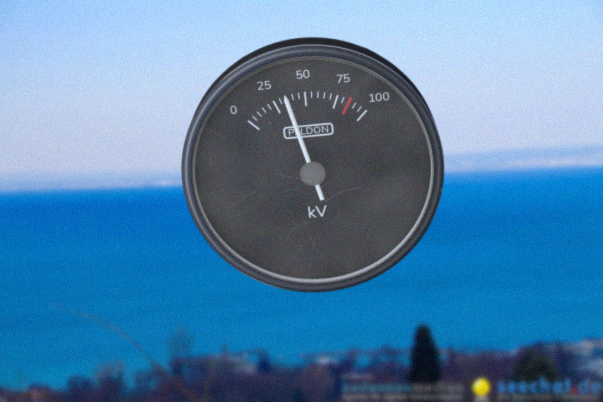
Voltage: 35
